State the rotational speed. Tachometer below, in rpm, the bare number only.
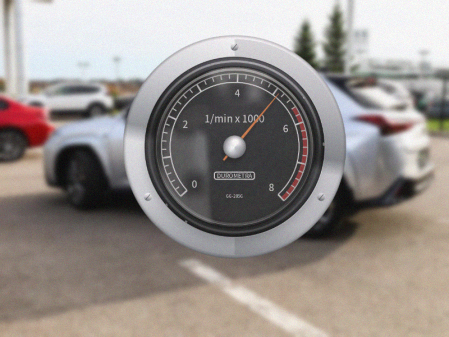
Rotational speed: 5100
